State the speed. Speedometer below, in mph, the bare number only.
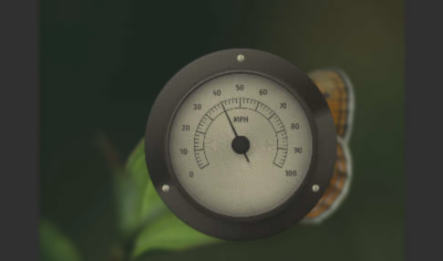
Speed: 40
